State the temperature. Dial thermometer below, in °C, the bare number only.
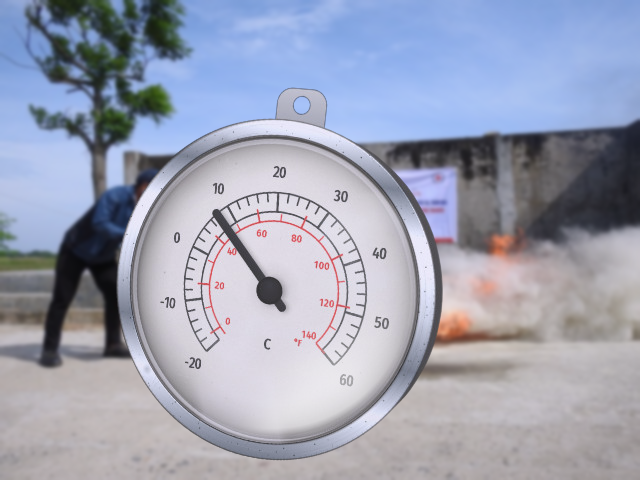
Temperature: 8
